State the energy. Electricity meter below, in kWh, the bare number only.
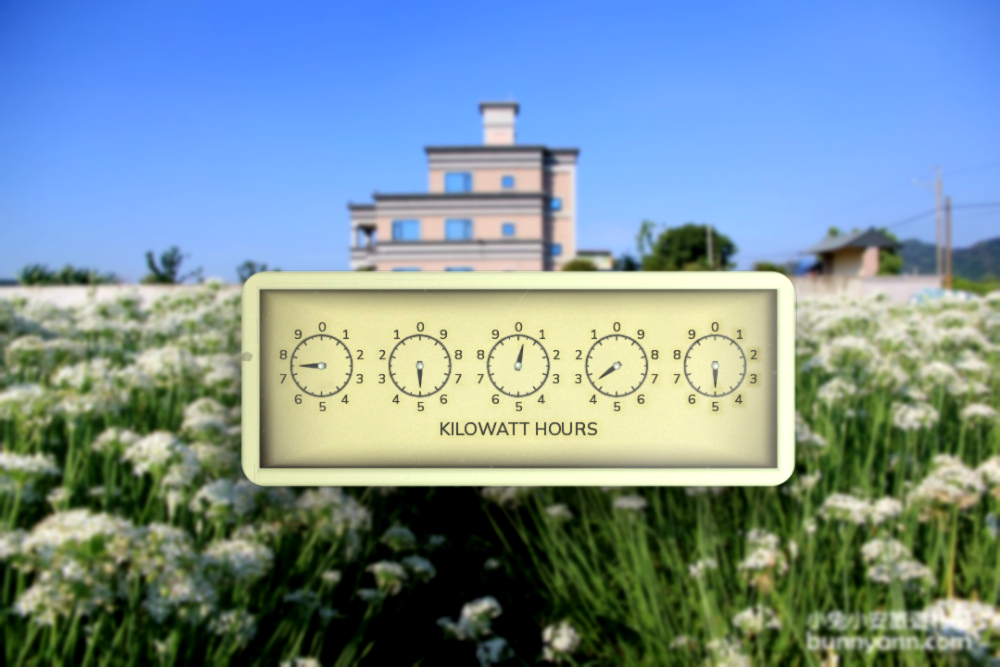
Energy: 75035
